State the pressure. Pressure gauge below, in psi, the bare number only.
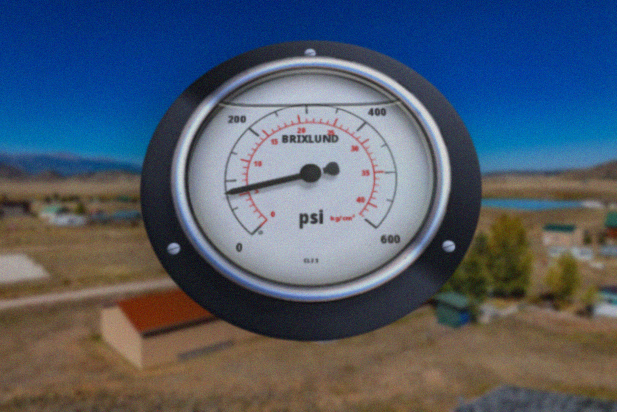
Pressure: 75
